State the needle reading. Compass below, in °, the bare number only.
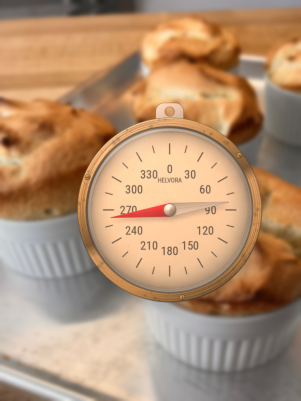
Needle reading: 262.5
